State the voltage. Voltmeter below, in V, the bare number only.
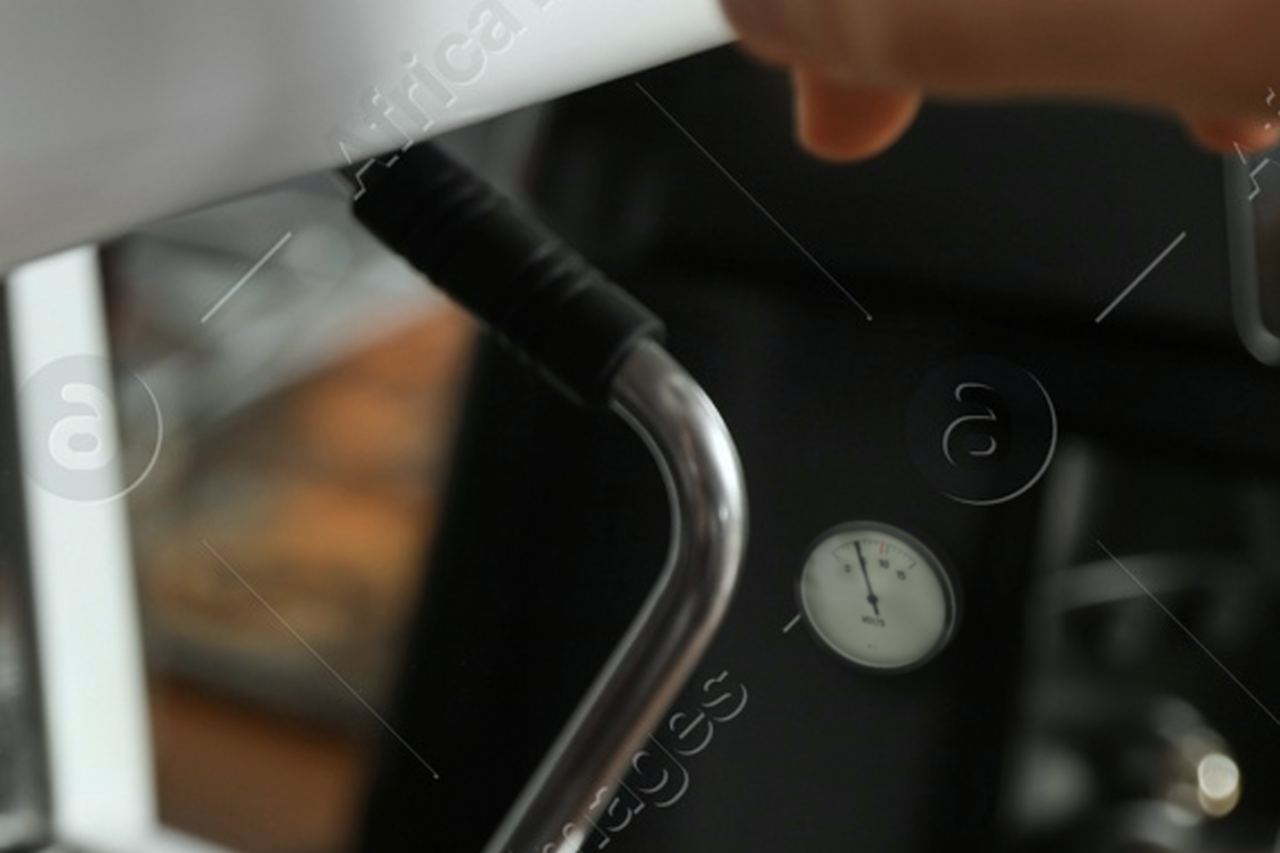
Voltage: 5
